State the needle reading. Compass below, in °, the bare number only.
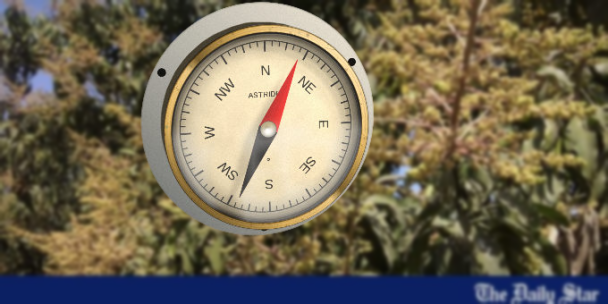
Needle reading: 25
